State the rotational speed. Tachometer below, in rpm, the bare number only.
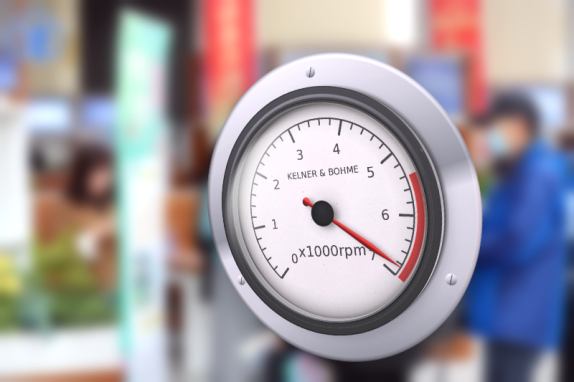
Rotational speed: 6800
